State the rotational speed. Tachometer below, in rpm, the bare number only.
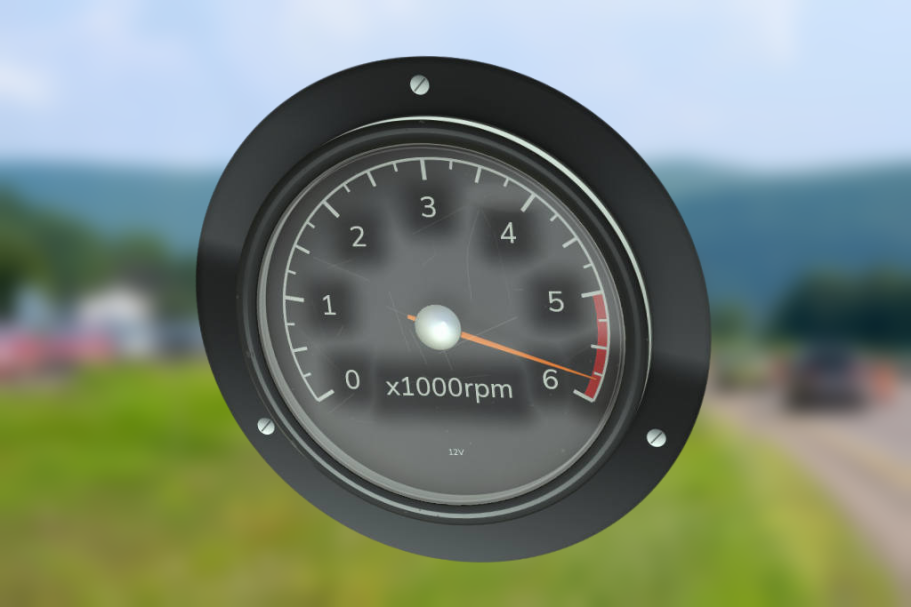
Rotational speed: 5750
